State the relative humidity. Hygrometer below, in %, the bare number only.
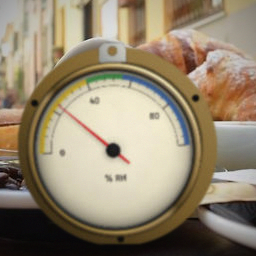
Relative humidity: 24
